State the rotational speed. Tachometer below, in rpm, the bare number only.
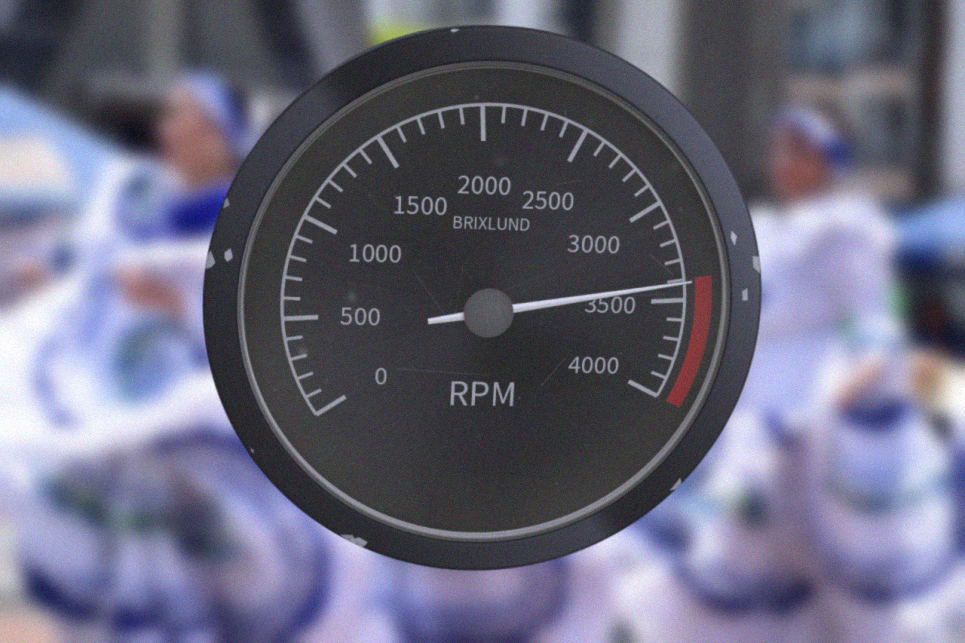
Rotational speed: 3400
